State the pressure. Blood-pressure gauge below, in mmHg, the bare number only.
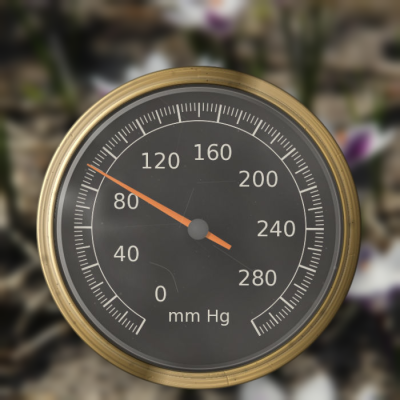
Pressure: 90
